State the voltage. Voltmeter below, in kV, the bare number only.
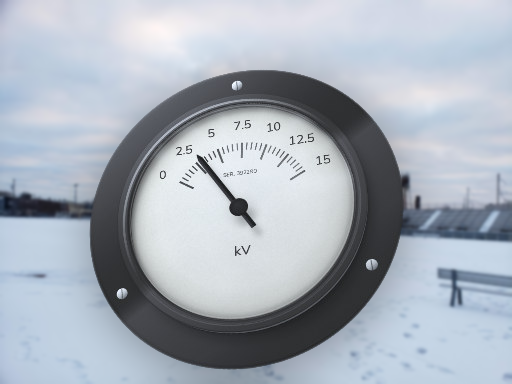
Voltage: 3
